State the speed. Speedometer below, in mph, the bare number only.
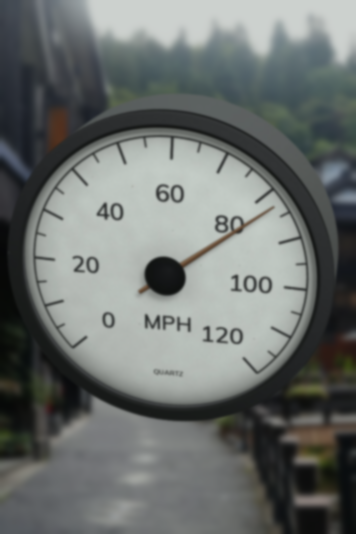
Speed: 82.5
